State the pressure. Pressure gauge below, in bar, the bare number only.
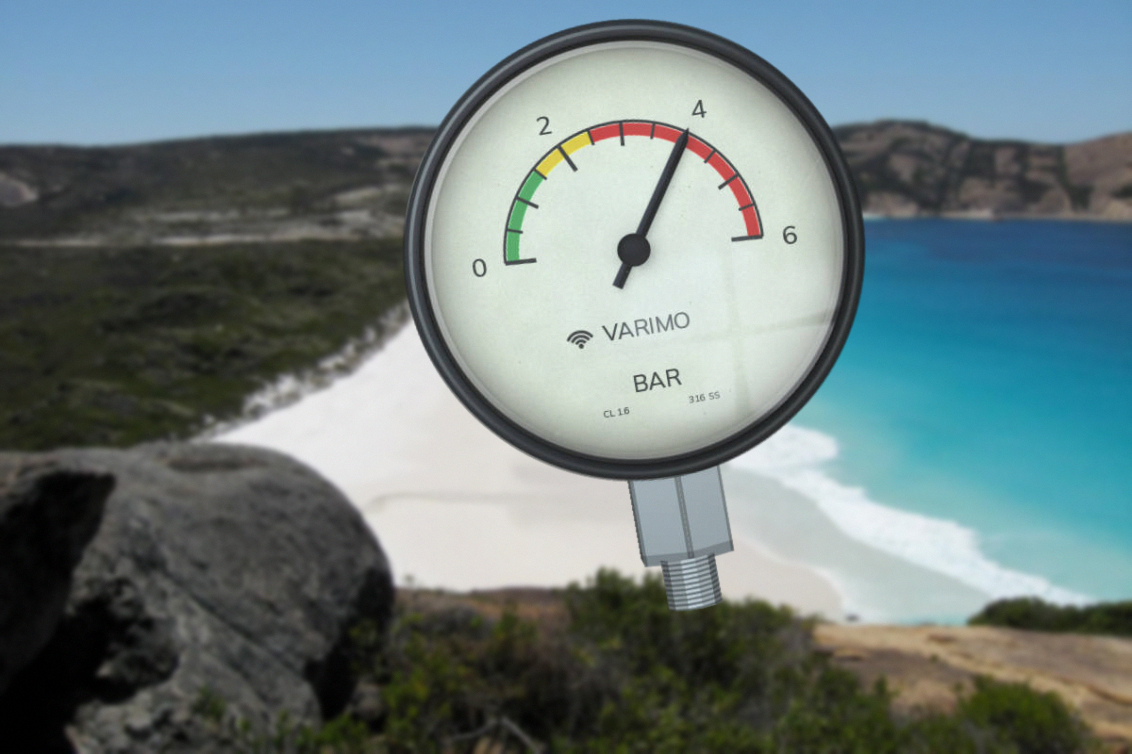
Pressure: 4
